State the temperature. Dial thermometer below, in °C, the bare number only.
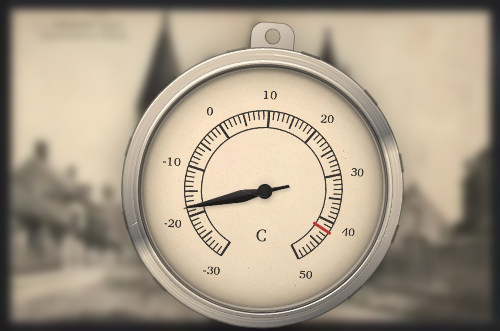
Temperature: -18
